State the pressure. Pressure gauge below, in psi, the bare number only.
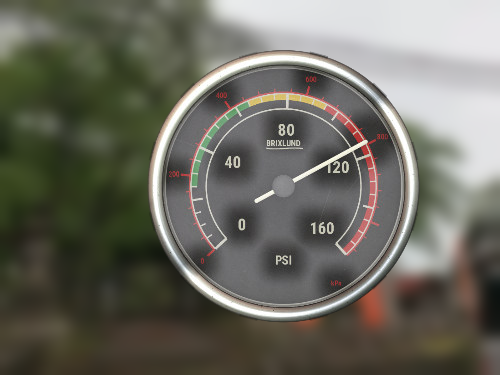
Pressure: 115
